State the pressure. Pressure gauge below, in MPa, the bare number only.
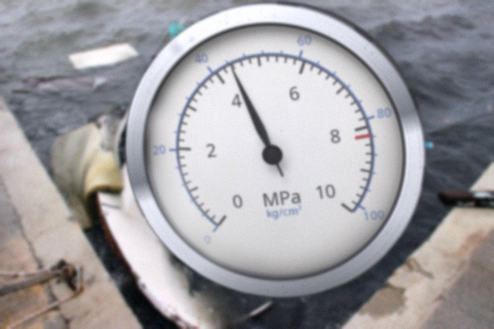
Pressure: 4.4
